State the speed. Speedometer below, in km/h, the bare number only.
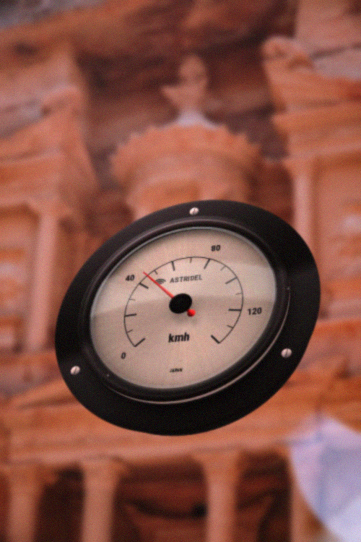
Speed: 45
